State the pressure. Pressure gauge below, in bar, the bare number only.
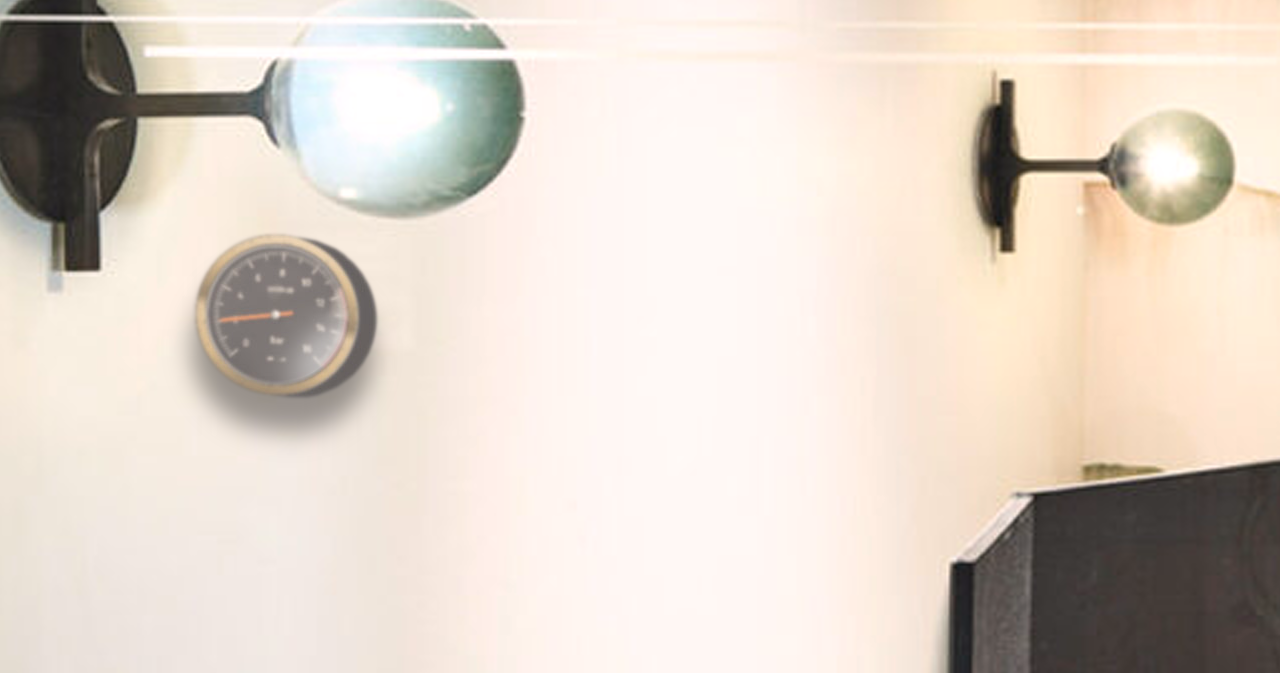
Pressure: 2
